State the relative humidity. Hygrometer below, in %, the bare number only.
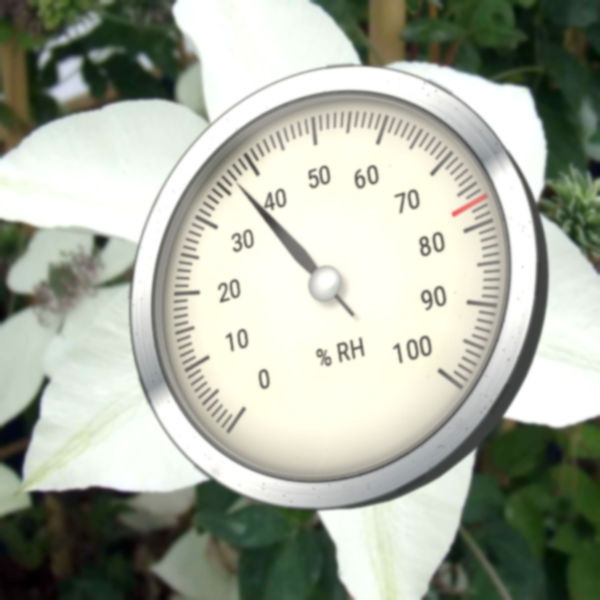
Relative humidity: 37
